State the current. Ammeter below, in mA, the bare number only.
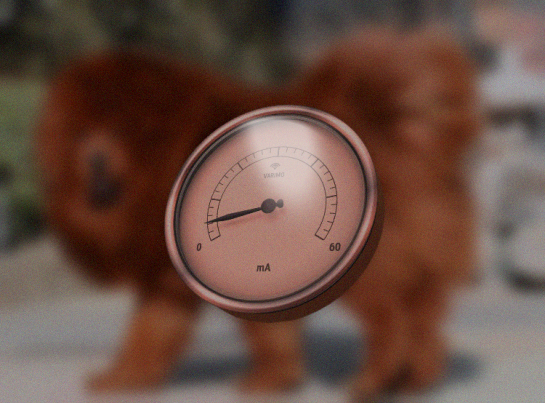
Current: 4
